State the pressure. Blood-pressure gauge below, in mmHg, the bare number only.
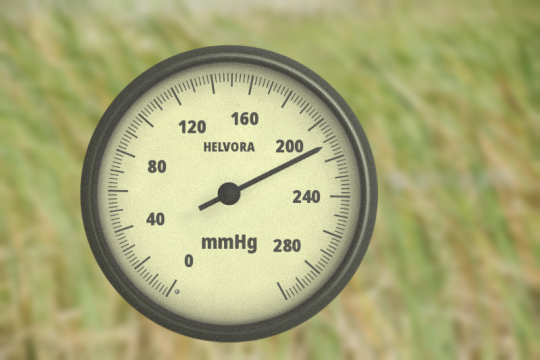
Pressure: 212
